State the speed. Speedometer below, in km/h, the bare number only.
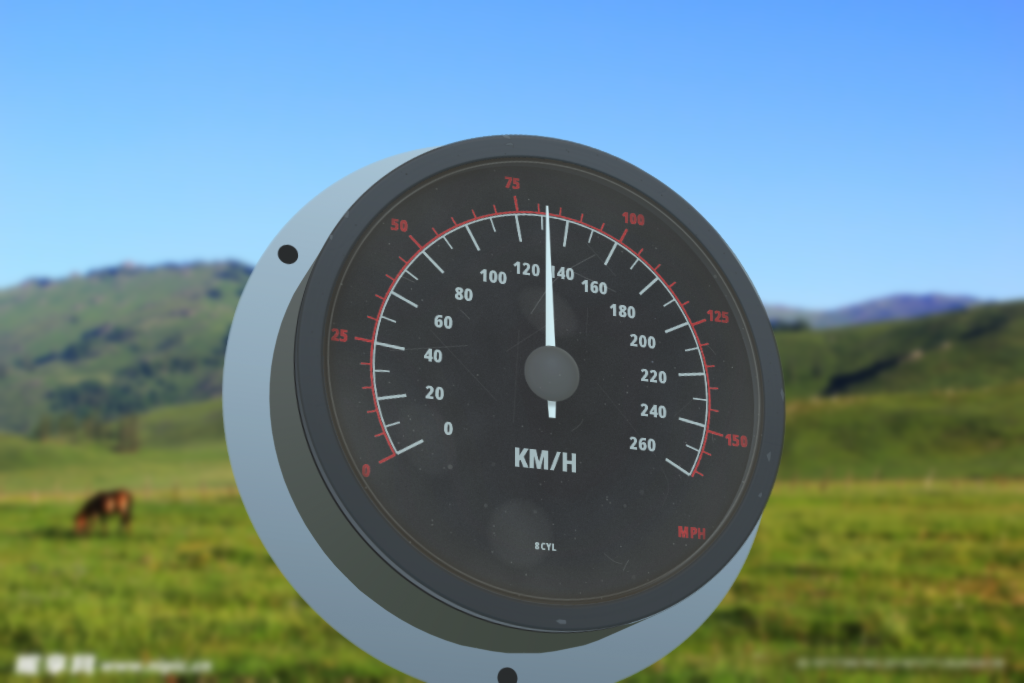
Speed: 130
